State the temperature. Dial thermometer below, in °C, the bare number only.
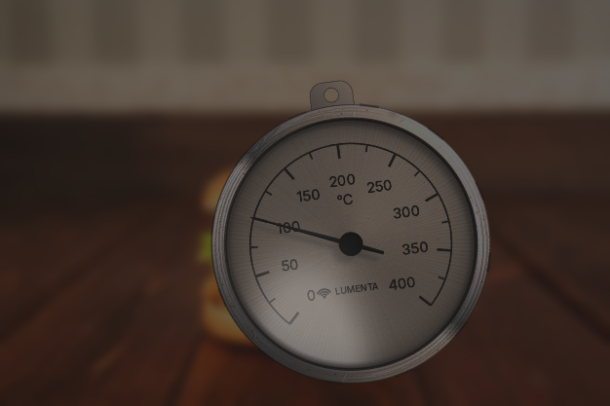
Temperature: 100
